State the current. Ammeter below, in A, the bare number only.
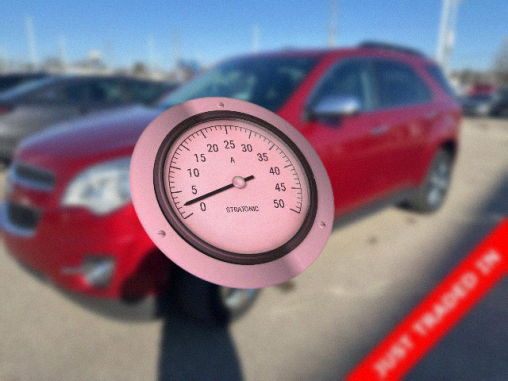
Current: 2
